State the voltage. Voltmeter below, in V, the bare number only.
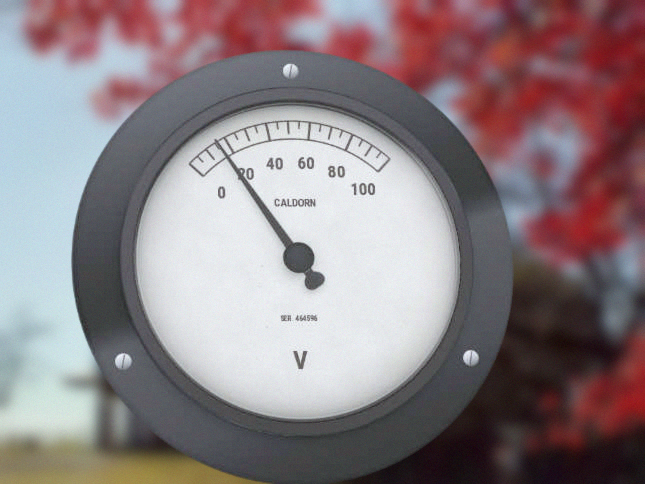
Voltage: 15
